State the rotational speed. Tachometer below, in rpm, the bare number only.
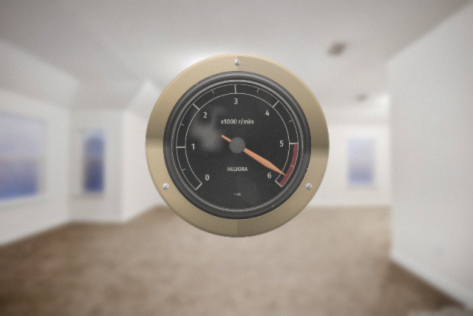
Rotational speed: 5750
